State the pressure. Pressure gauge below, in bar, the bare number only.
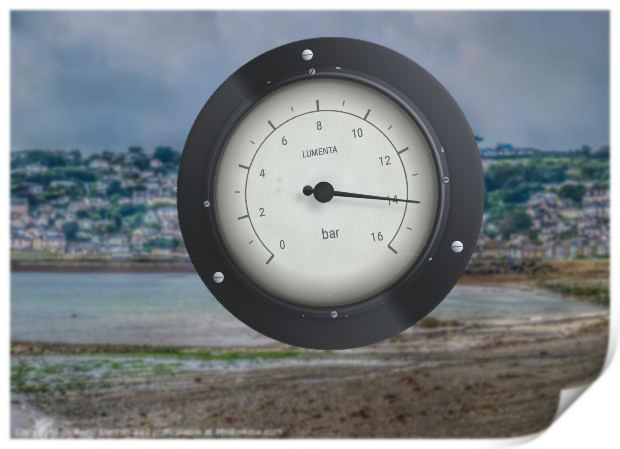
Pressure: 14
